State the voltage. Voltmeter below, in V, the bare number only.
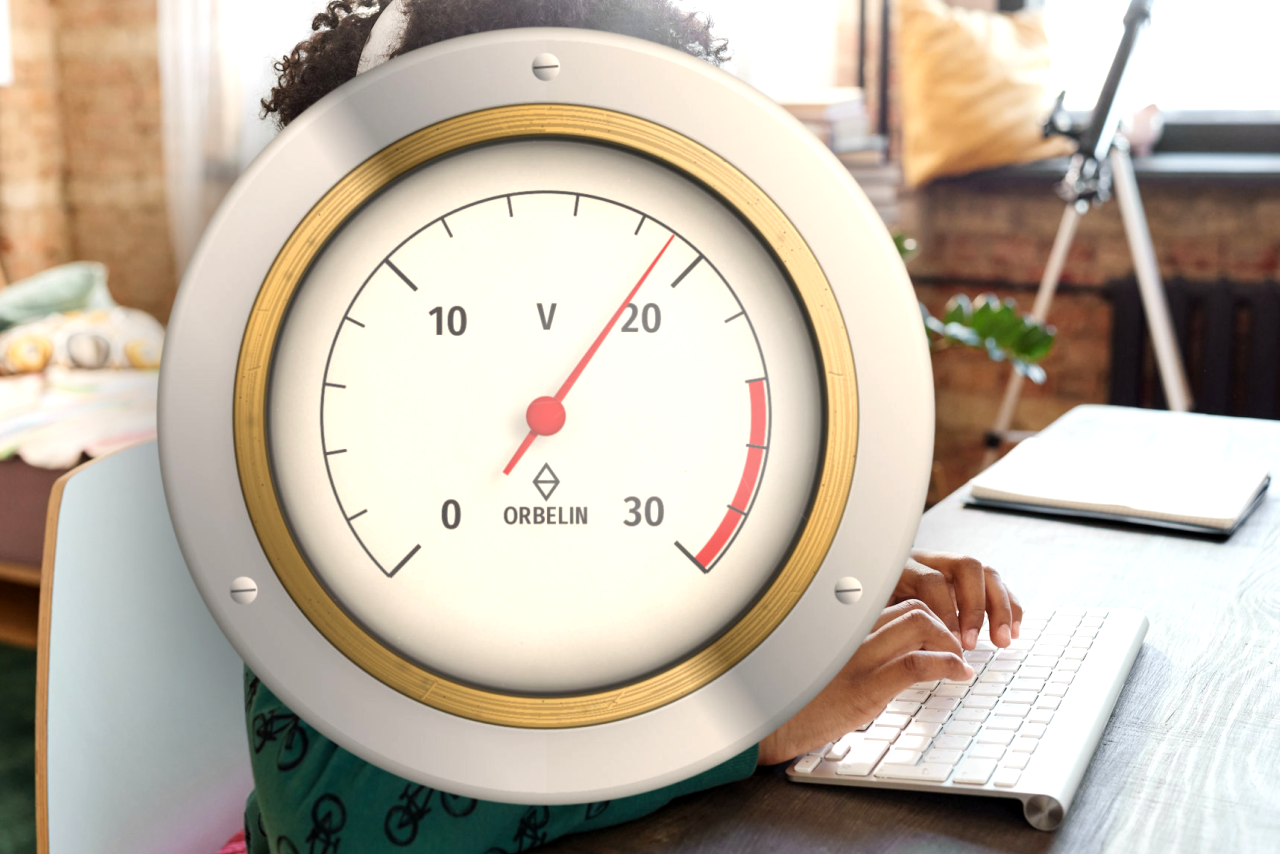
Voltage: 19
